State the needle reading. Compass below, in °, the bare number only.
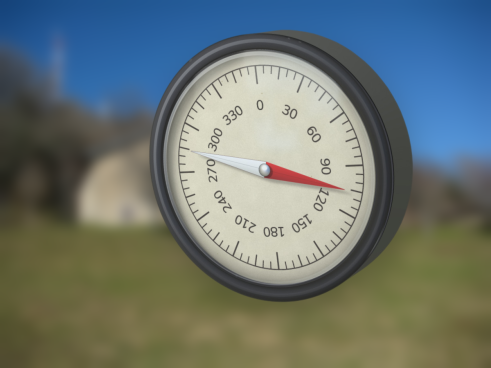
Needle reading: 105
